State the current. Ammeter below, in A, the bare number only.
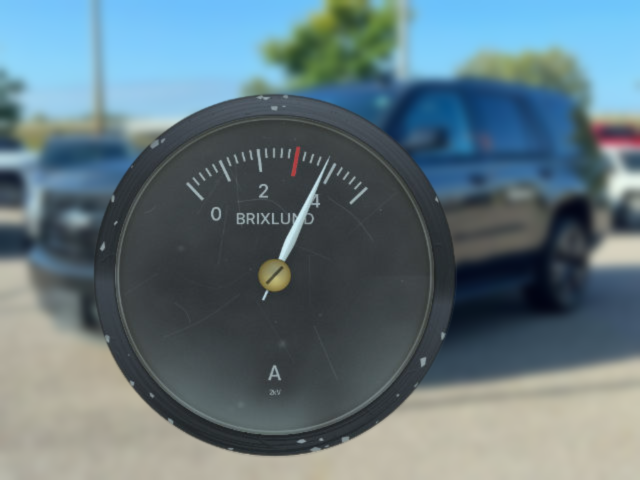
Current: 3.8
